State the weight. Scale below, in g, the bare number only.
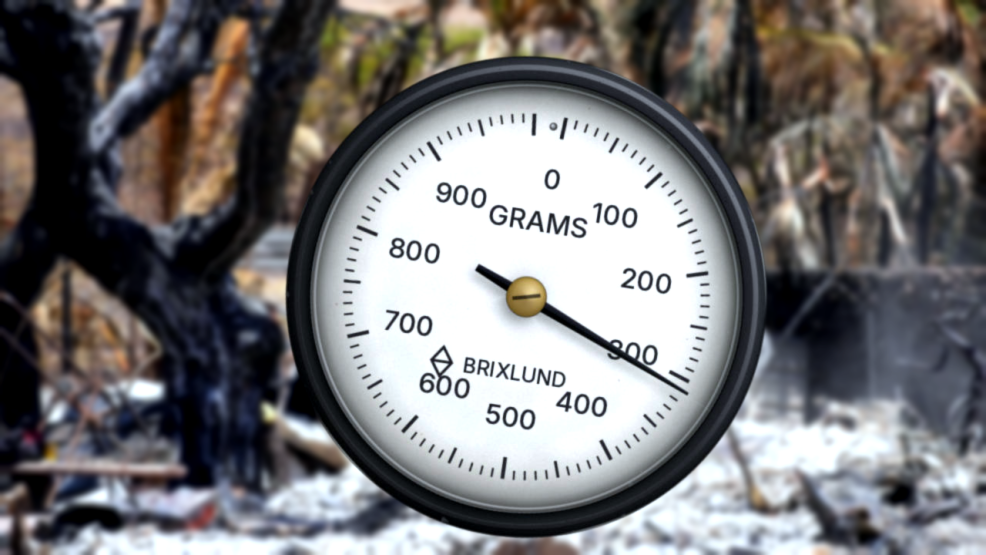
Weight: 310
